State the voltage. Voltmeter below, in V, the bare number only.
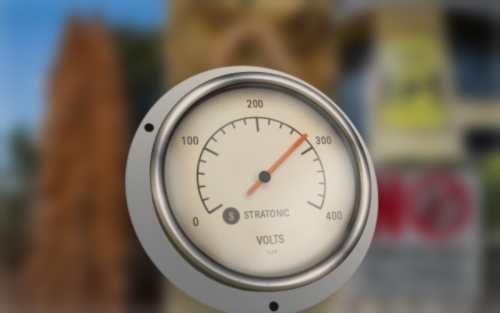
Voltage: 280
